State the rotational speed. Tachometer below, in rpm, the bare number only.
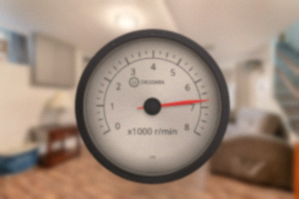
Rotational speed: 6750
